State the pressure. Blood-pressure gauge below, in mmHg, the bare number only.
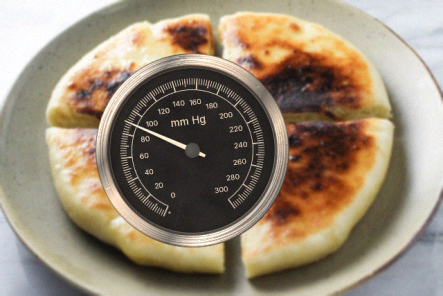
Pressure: 90
